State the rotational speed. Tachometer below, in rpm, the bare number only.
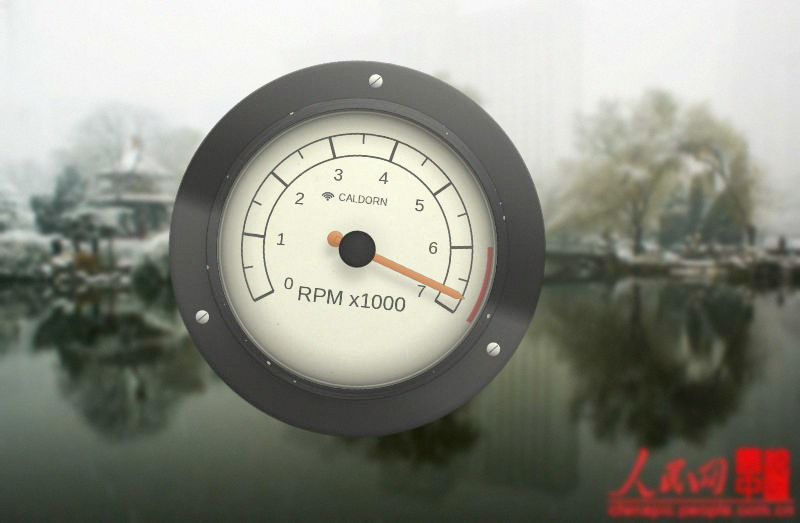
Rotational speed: 6750
